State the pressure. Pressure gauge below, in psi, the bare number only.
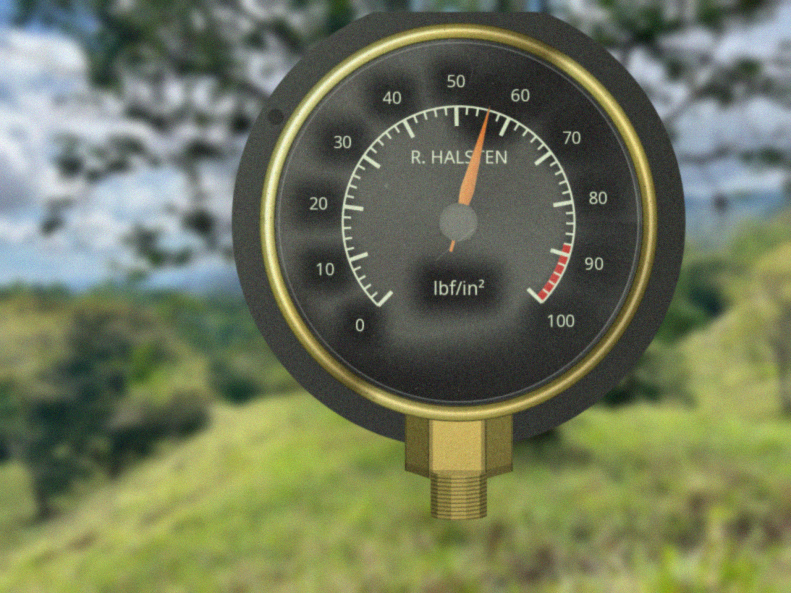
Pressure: 56
